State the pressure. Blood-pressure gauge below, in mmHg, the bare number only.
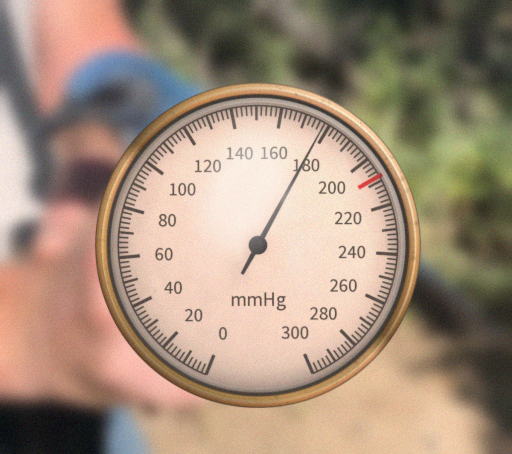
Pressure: 178
